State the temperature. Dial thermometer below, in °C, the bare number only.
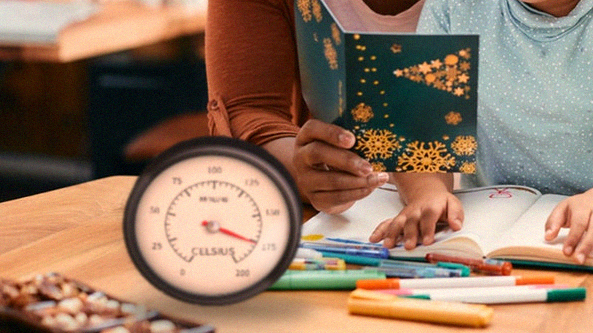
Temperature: 175
